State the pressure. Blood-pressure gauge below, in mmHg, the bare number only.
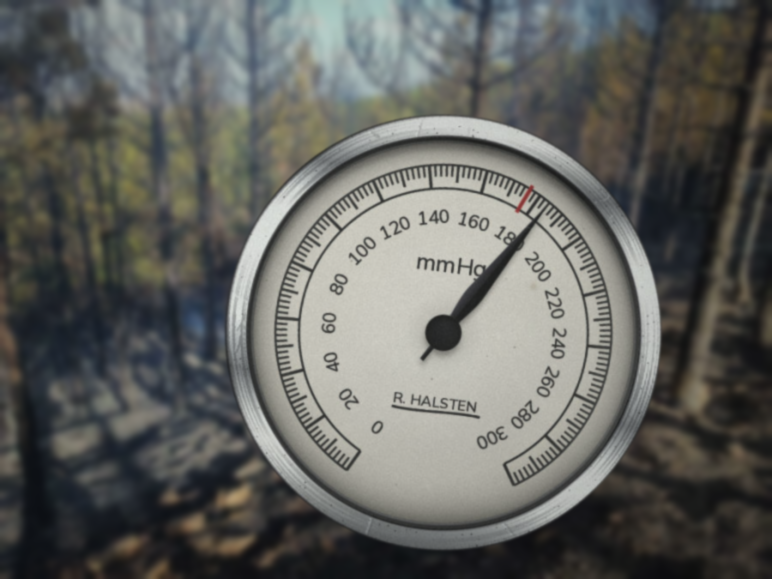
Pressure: 184
